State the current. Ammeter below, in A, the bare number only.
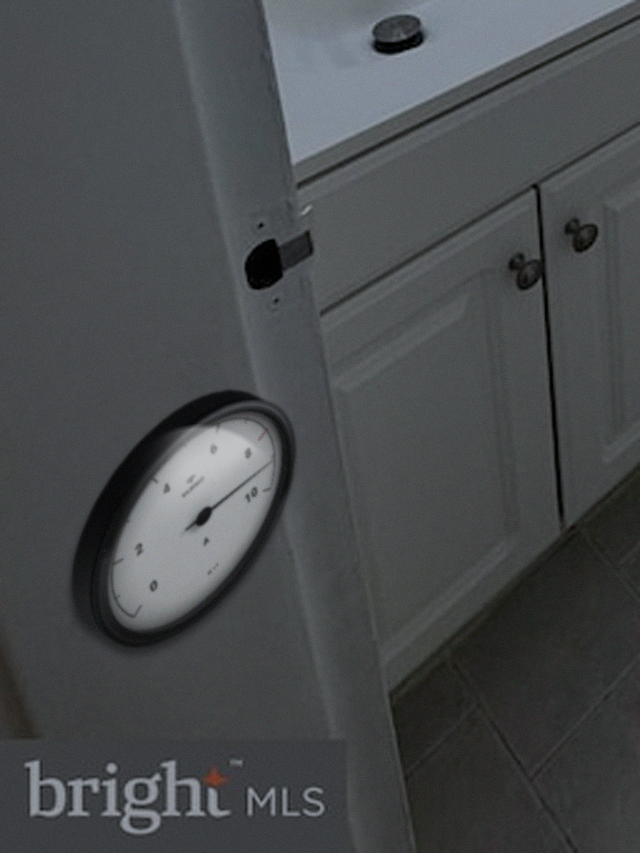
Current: 9
